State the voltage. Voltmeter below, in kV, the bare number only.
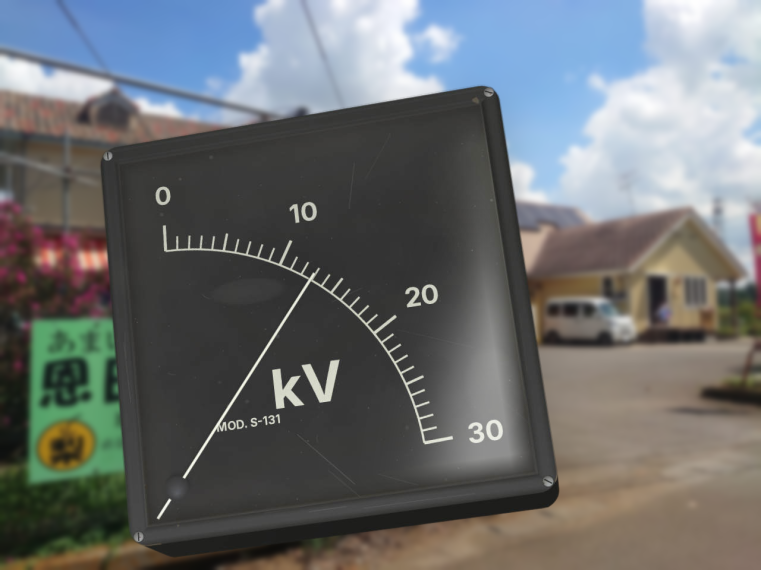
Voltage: 13
